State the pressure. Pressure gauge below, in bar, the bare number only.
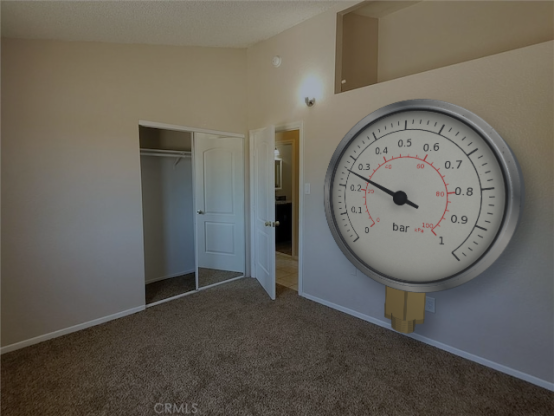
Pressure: 0.26
